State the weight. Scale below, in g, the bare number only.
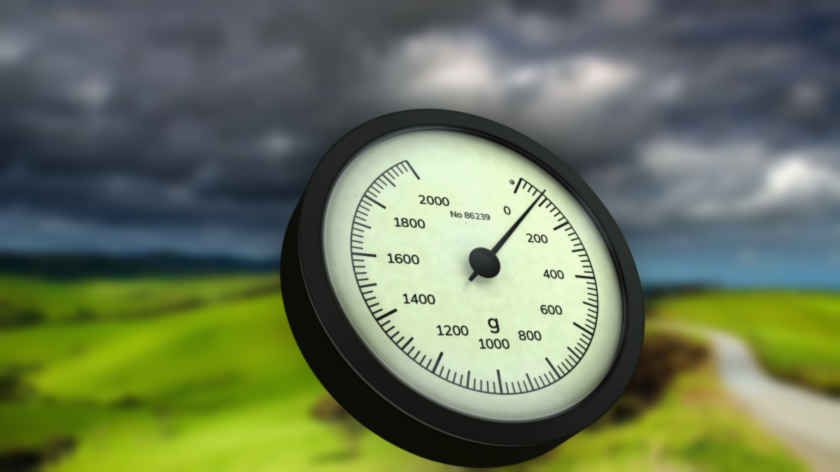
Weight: 80
